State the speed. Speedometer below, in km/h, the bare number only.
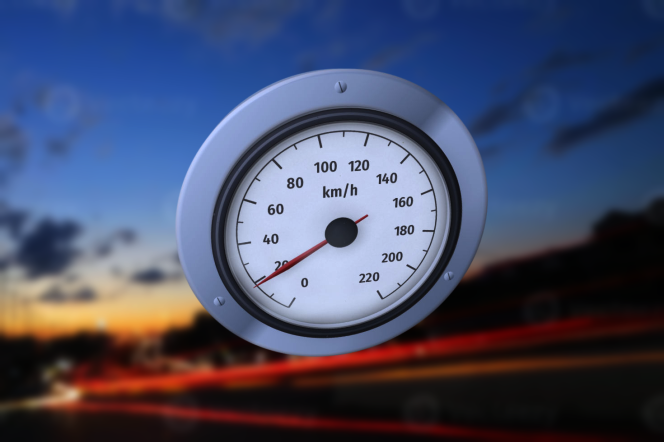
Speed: 20
